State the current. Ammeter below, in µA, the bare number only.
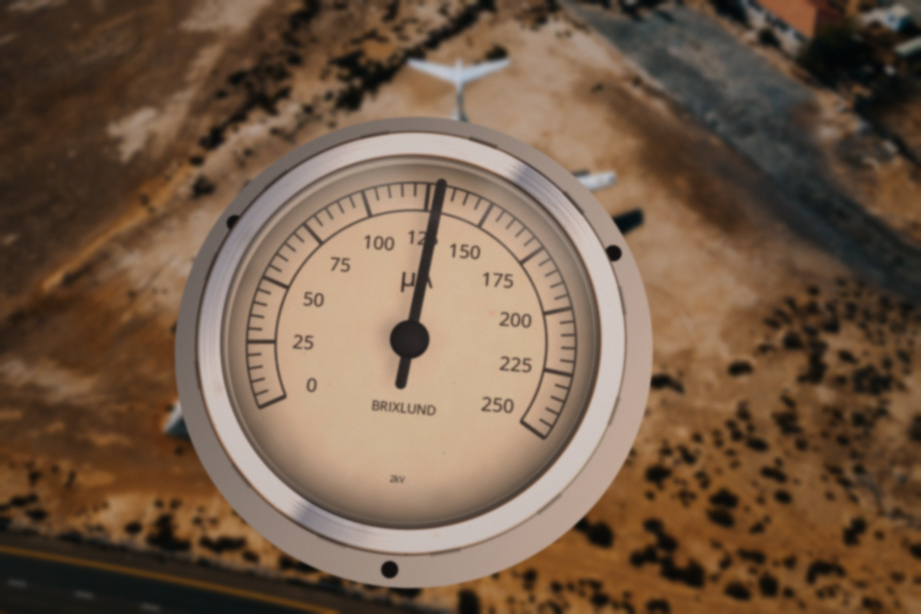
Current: 130
